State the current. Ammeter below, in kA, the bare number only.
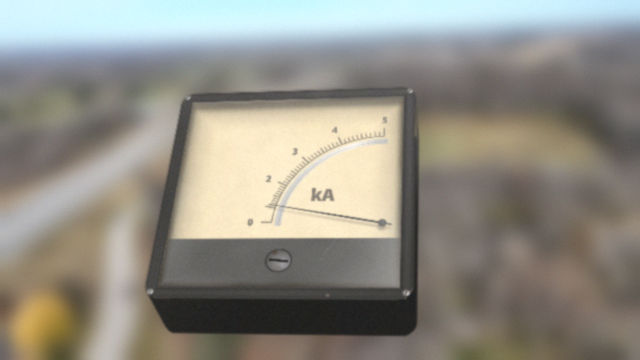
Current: 1
